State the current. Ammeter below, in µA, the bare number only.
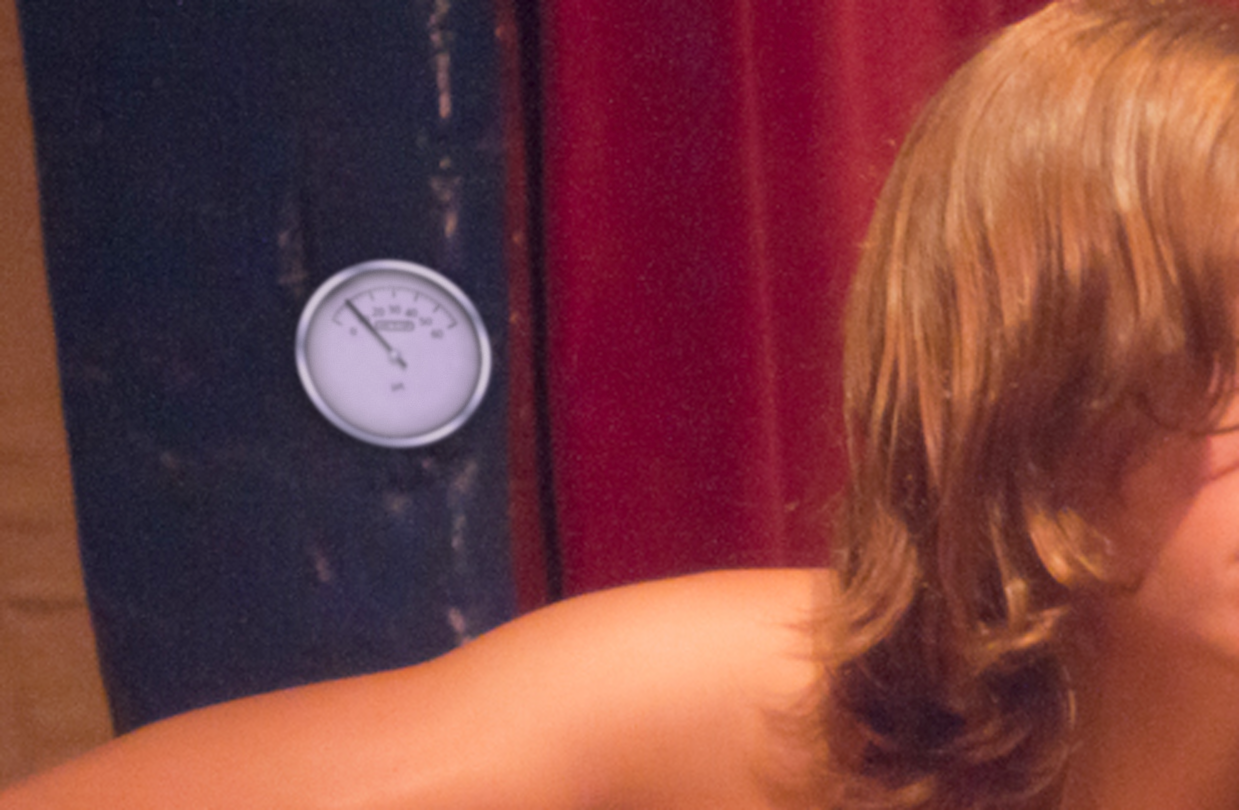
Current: 10
